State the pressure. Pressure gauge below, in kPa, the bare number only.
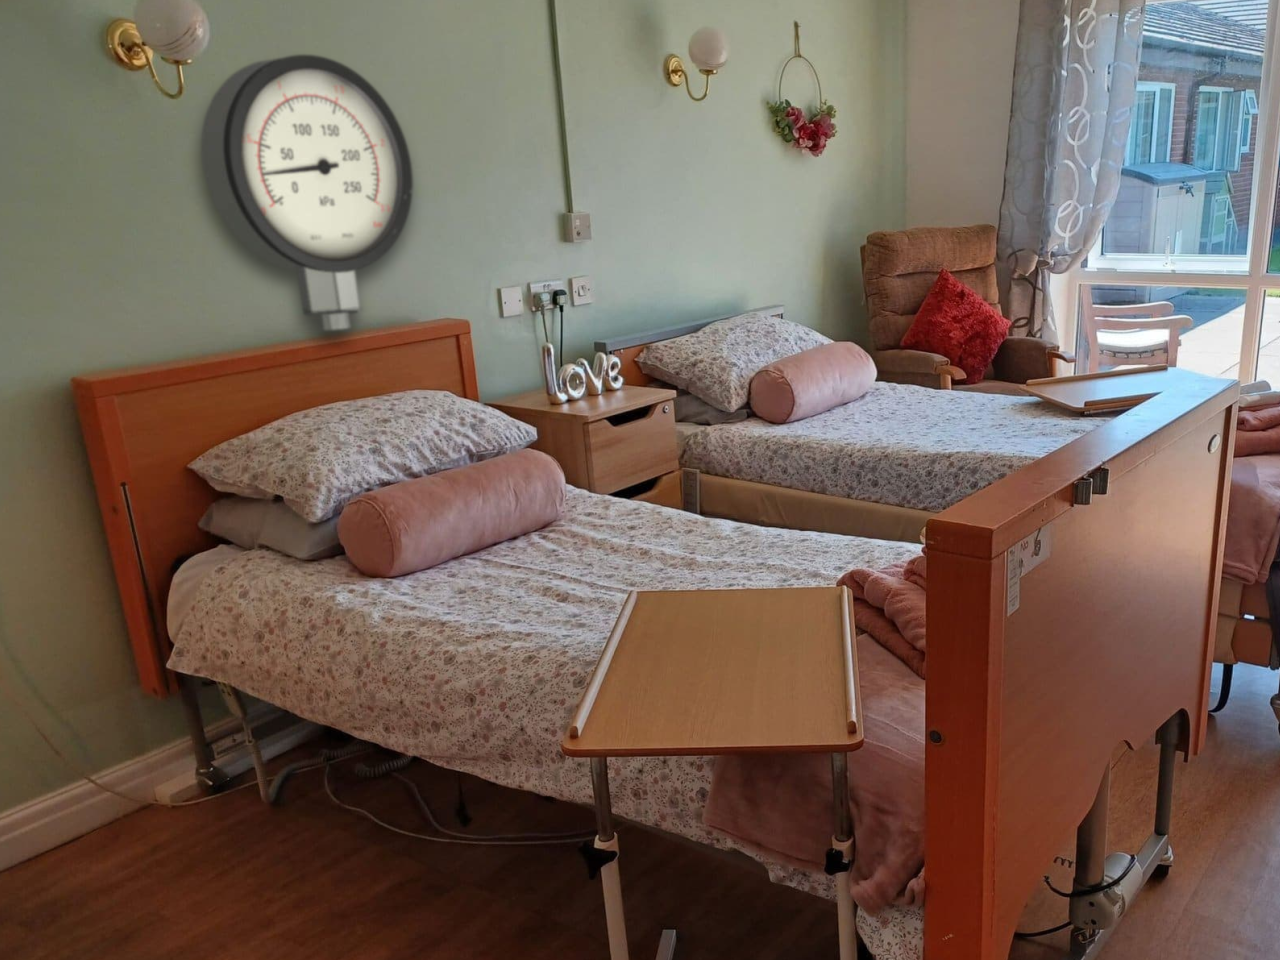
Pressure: 25
